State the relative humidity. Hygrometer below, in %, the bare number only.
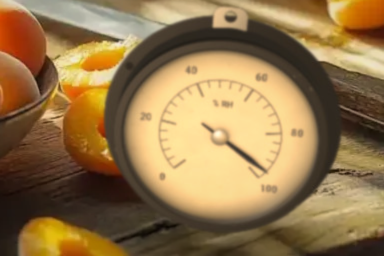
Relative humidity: 96
